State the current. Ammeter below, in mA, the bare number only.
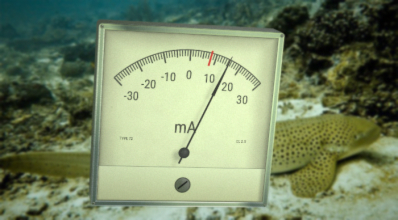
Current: 15
